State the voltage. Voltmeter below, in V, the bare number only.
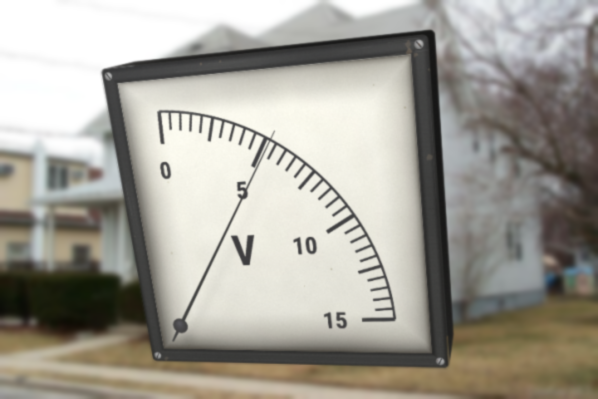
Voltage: 5.25
